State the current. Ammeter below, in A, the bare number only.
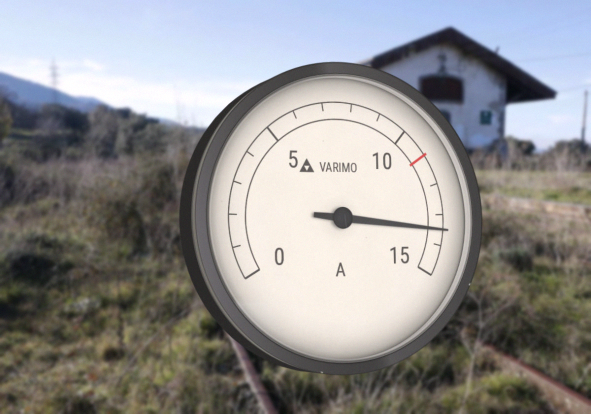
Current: 13.5
